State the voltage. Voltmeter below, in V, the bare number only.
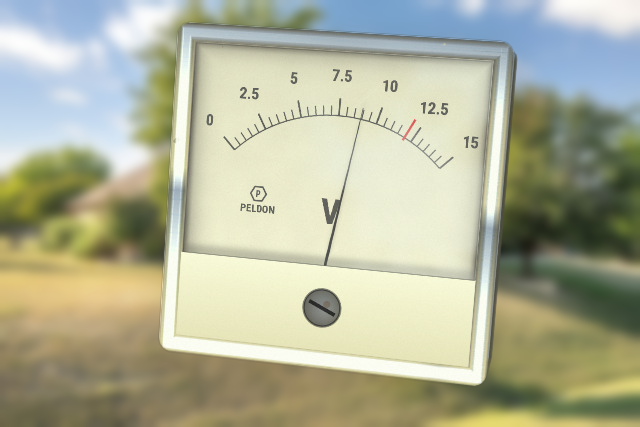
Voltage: 9
